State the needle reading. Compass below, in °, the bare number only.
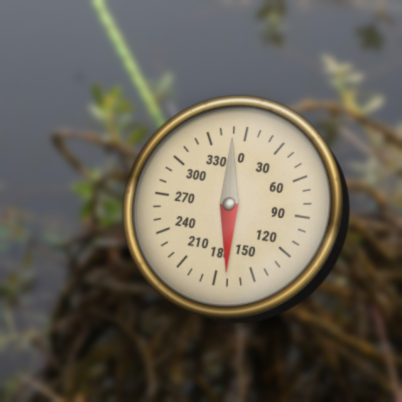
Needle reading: 170
